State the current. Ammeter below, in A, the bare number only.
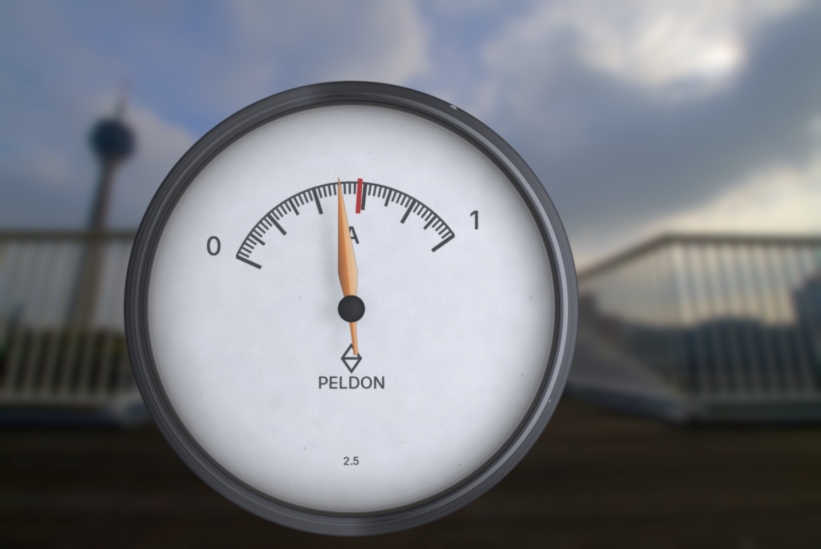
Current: 0.5
